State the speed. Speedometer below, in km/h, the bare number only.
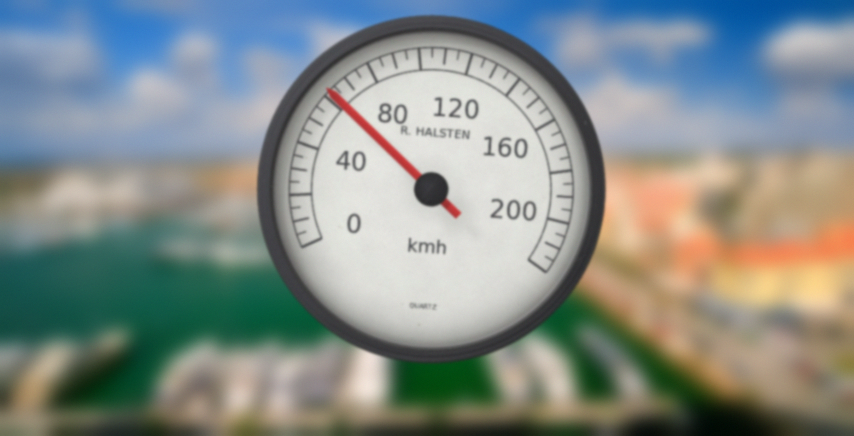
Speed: 62.5
